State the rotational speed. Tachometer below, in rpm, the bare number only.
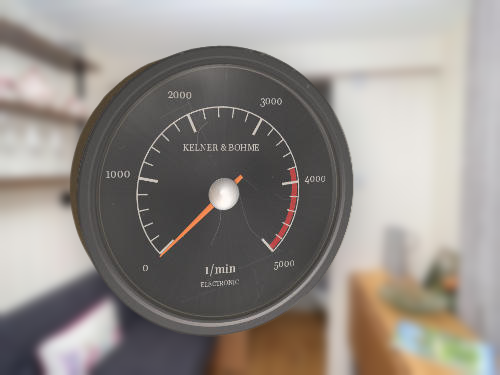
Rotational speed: 0
